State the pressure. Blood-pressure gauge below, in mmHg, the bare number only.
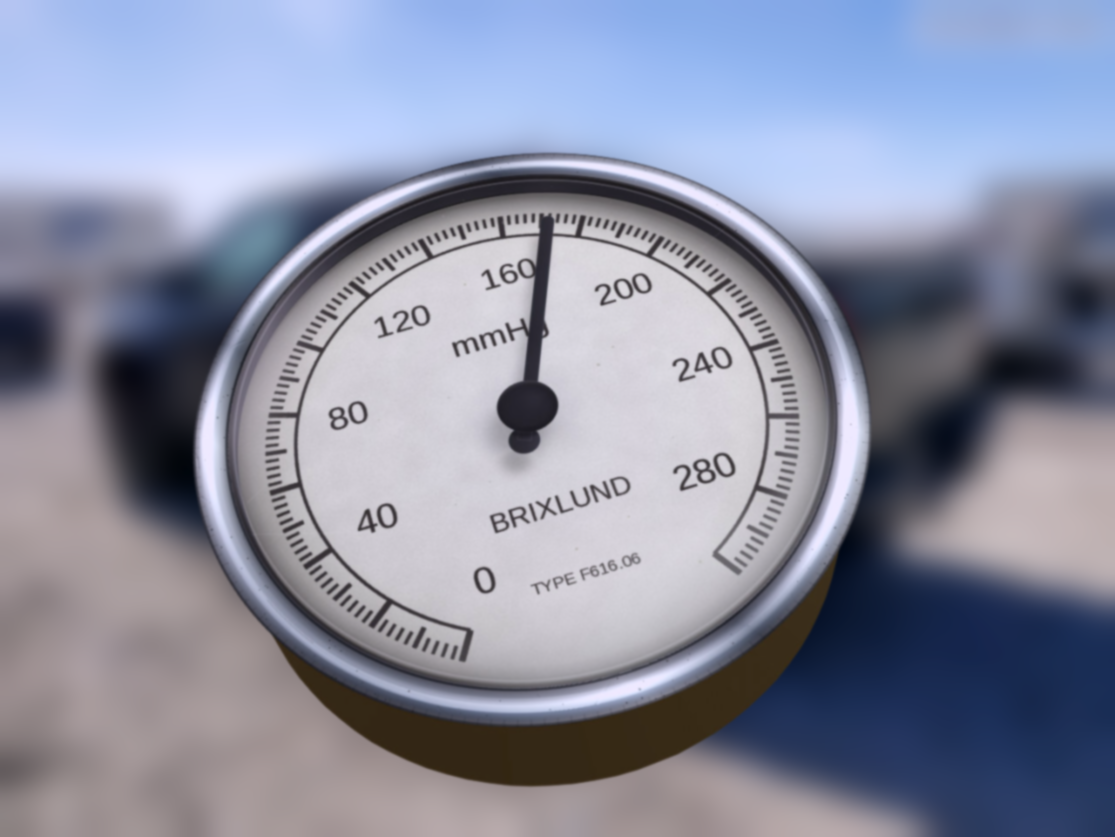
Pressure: 172
